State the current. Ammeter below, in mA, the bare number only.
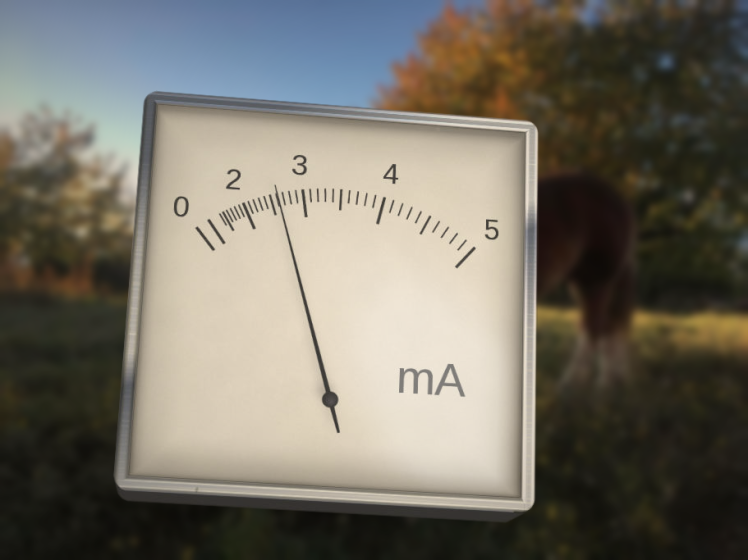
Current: 2.6
